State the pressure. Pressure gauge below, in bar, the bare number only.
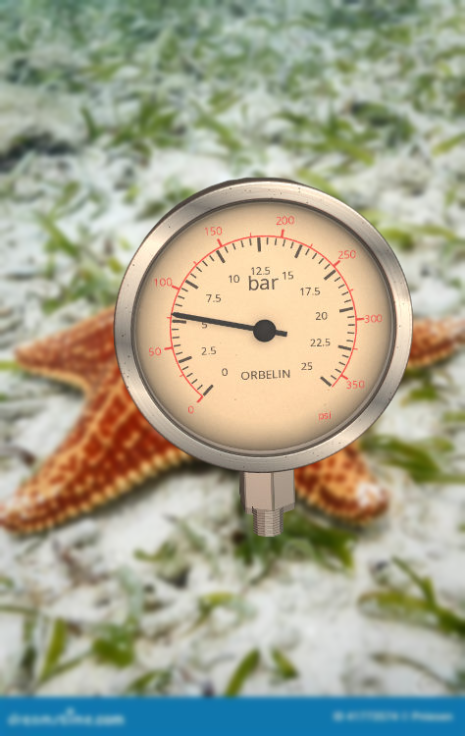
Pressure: 5.5
